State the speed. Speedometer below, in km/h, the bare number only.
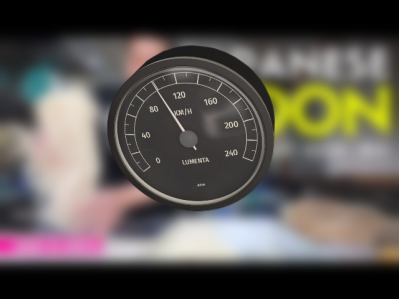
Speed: 100
